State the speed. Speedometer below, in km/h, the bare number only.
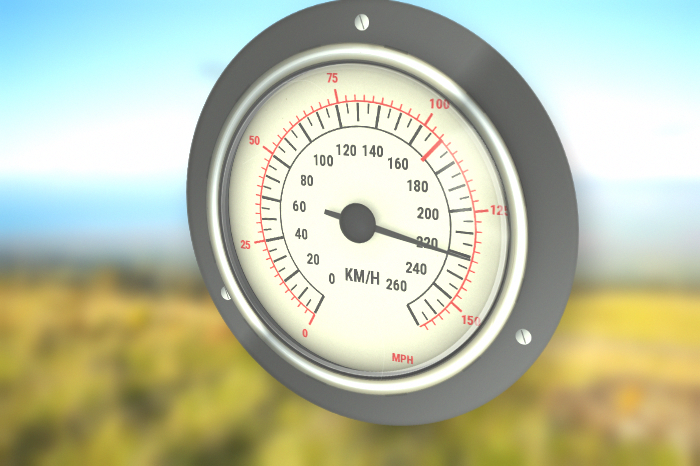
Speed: 220
